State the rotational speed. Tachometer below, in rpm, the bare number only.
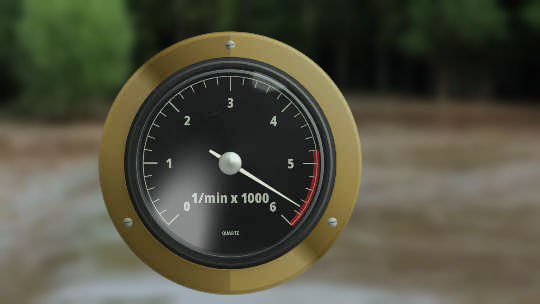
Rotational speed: 5700
